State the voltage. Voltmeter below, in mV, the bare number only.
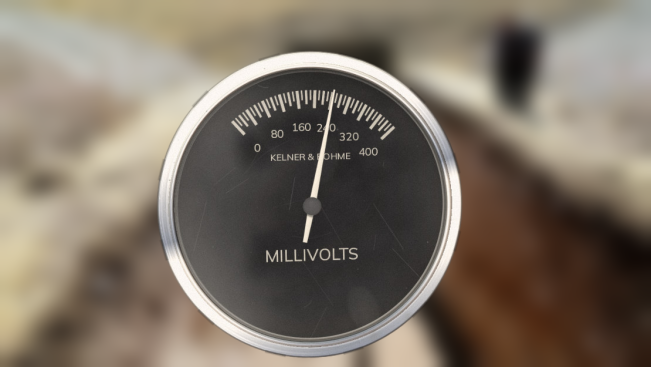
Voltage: 240
